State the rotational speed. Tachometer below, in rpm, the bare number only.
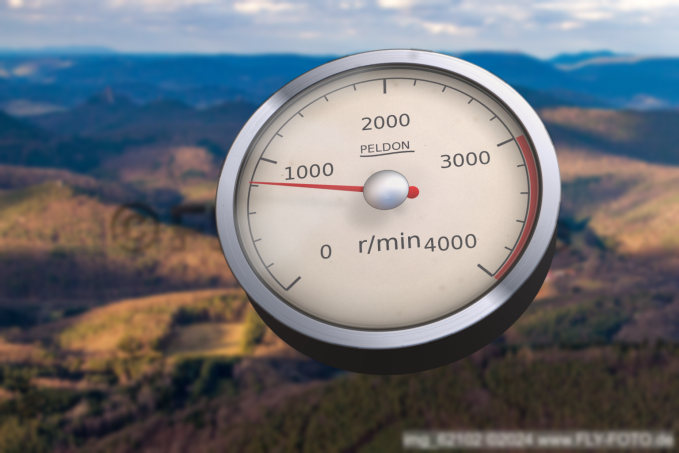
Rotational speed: 800
